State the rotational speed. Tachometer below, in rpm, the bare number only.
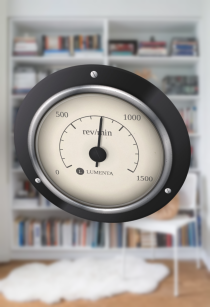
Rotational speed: 800
